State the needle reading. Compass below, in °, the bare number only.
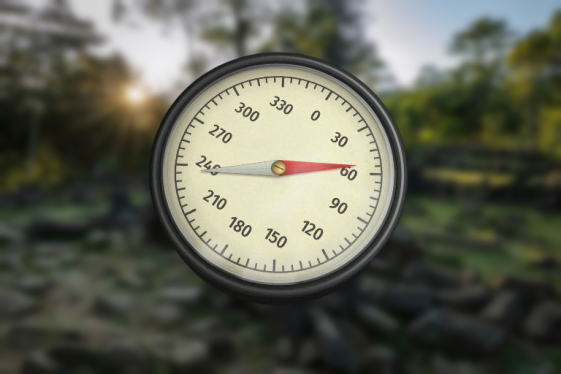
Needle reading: 55
